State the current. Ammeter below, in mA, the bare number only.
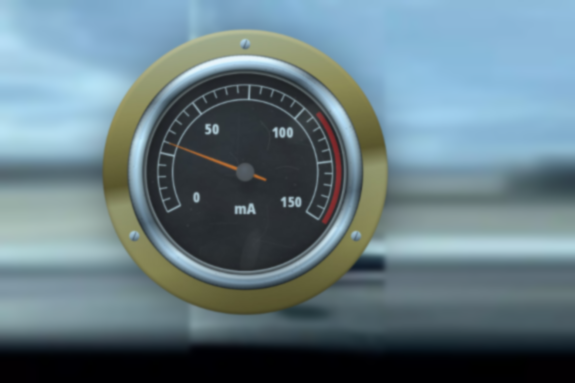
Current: 30
